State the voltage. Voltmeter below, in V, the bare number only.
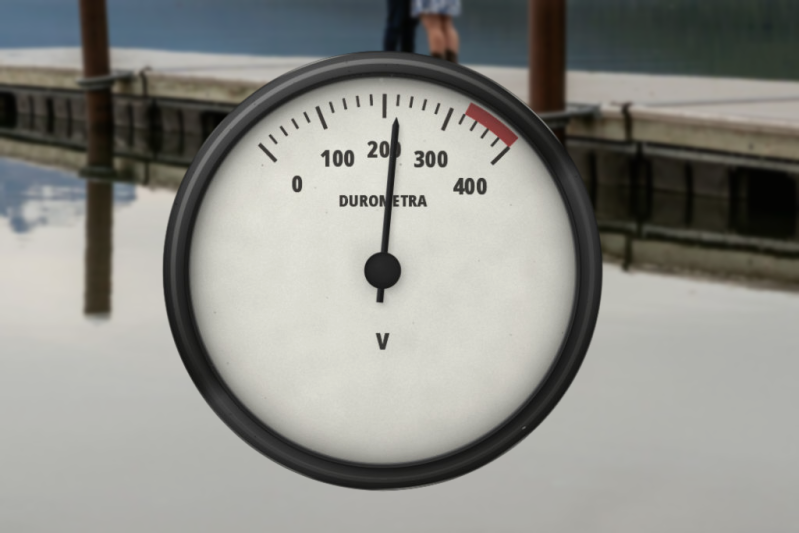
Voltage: 220
